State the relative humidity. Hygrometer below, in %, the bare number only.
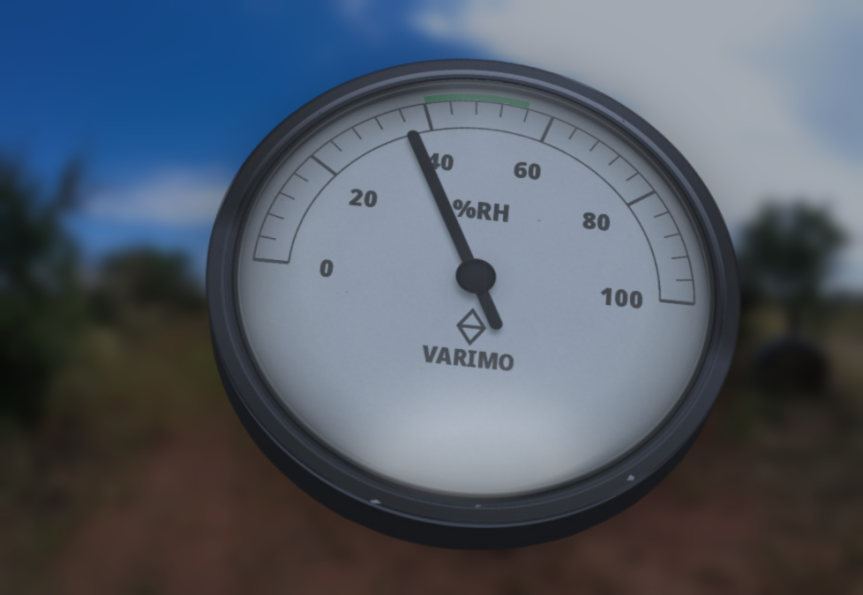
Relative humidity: 36
